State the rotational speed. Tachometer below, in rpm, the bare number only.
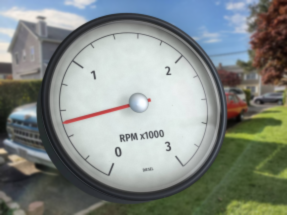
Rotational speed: 500
